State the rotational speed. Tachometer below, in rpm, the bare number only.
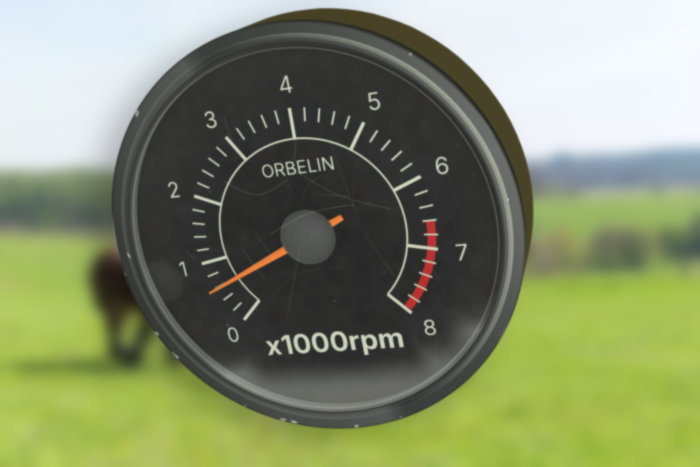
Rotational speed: 600
